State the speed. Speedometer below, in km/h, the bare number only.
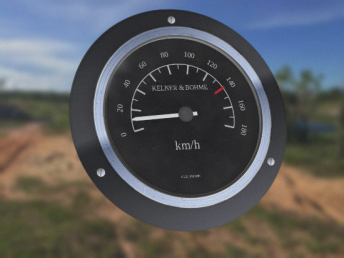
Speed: 10
